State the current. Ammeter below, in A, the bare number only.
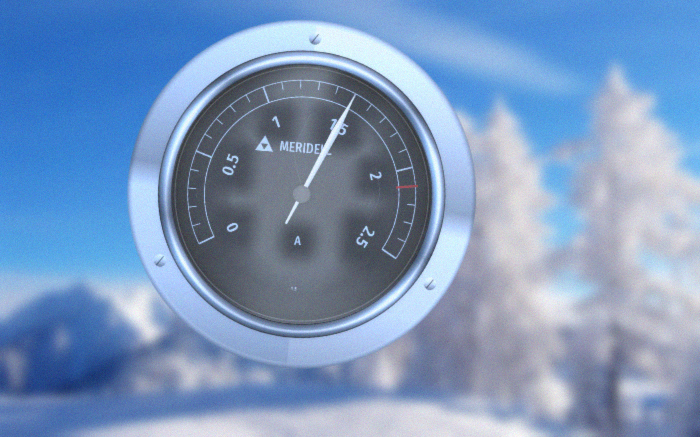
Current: 1.5
